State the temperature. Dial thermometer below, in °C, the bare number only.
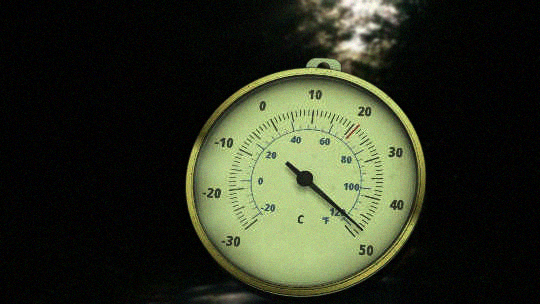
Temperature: 48
